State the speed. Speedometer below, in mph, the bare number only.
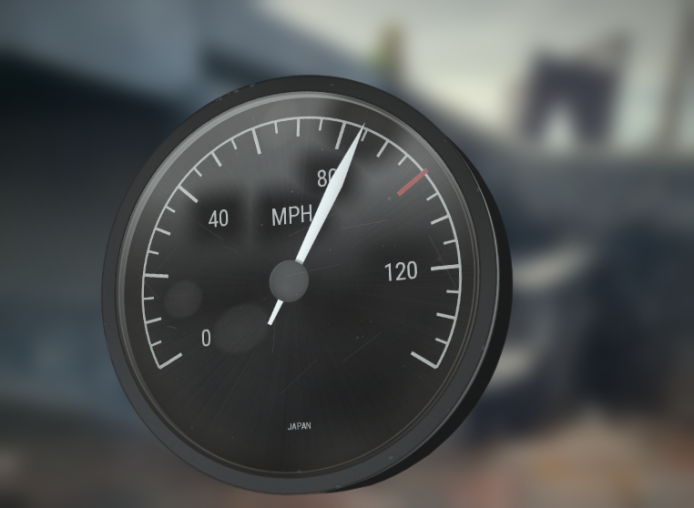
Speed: 85
